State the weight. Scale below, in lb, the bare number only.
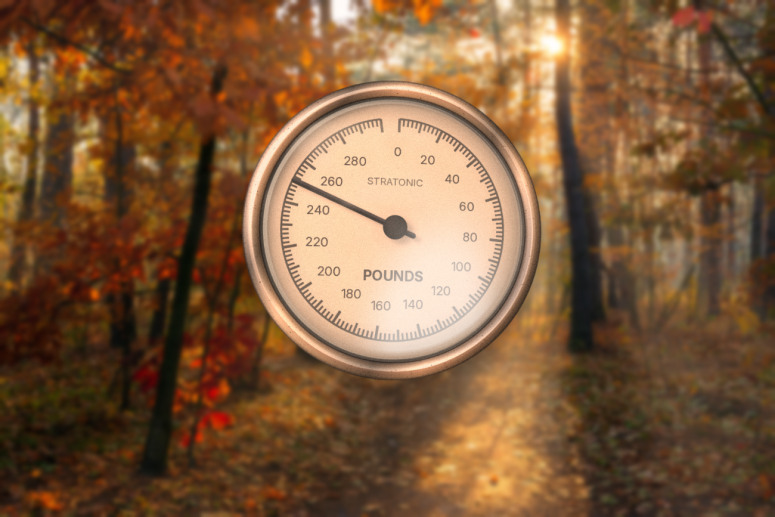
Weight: 250
